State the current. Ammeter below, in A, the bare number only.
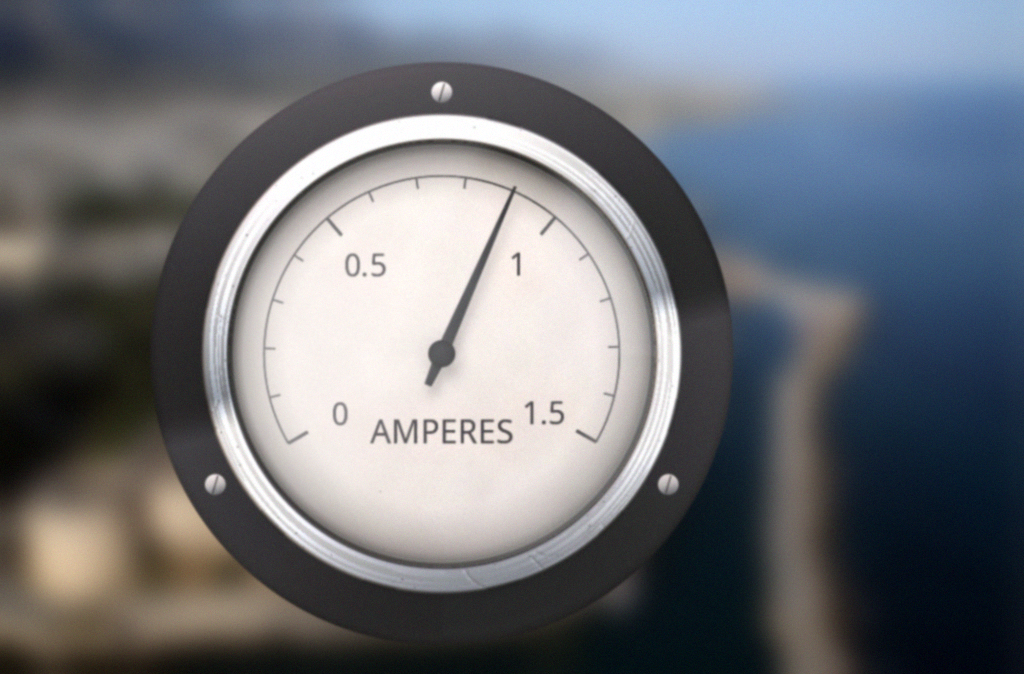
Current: 0.9
